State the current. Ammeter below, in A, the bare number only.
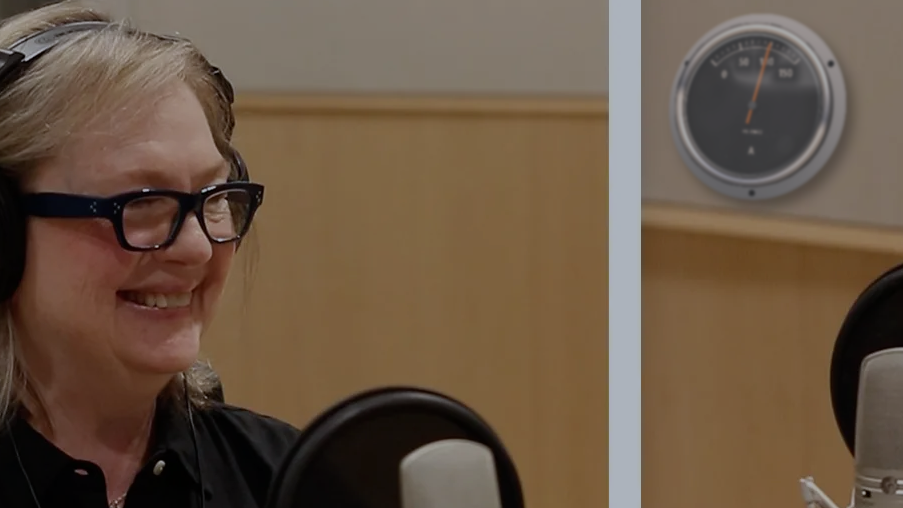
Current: 100
